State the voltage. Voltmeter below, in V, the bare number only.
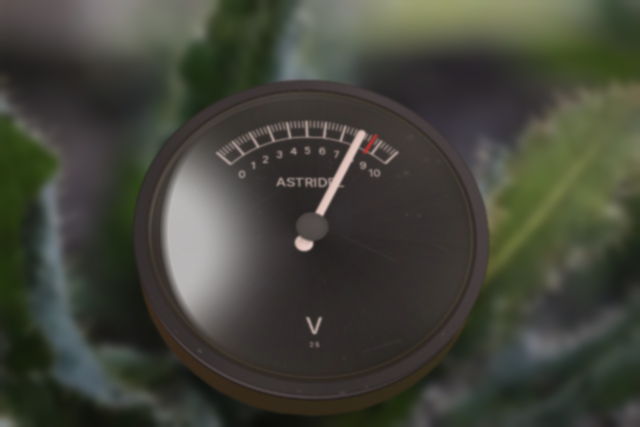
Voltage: 8
